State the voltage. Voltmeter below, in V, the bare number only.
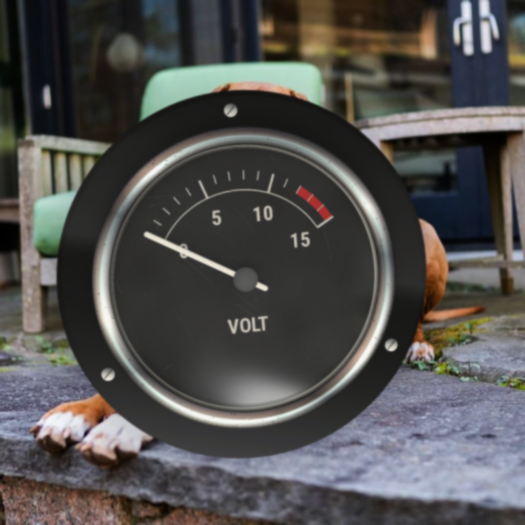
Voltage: 0
